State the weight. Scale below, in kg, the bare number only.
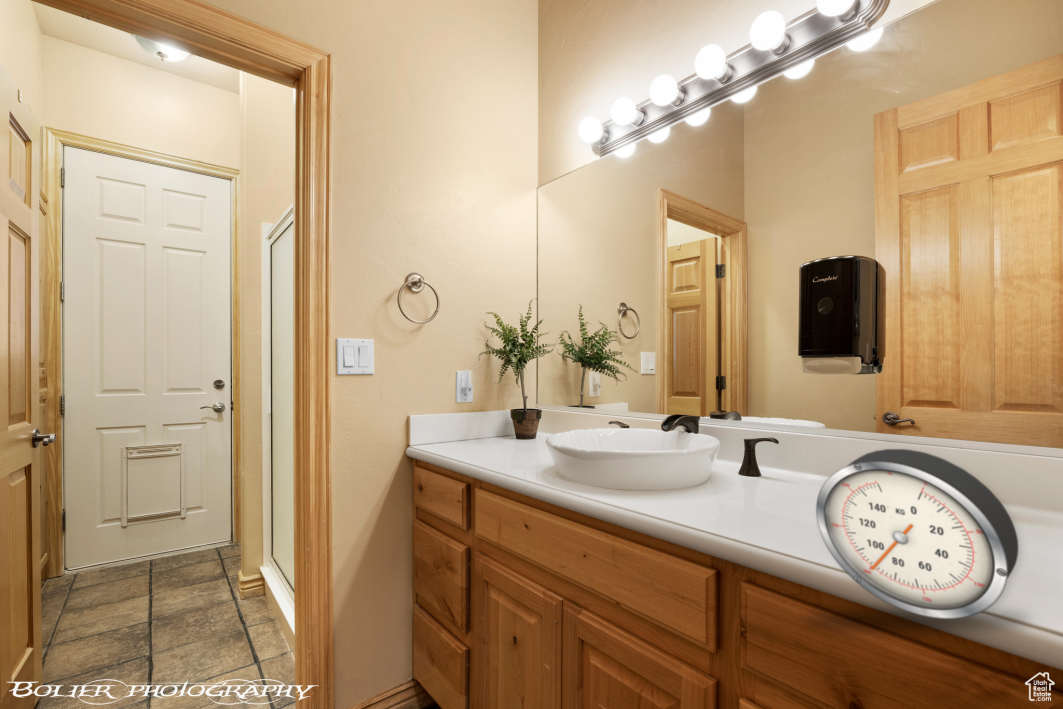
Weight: 90
